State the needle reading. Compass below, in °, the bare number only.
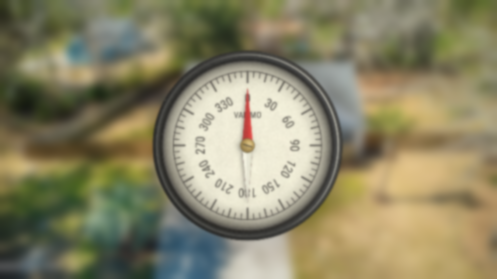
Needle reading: 0
